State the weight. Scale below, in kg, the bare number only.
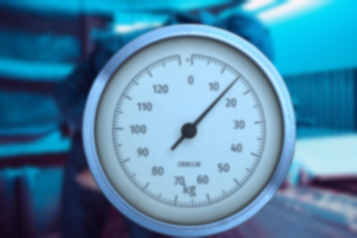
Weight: 15
